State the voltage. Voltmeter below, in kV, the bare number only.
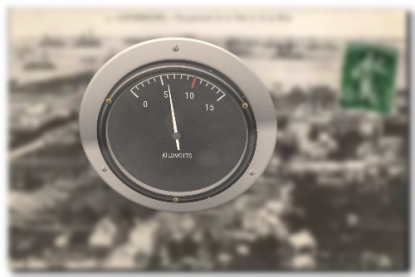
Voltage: 6
